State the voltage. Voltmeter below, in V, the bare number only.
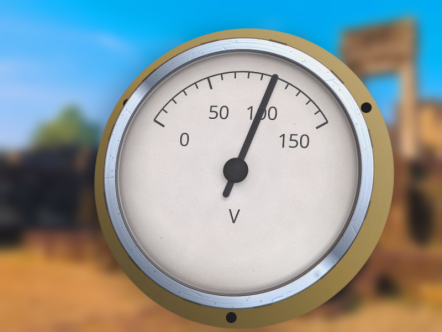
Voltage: 100
